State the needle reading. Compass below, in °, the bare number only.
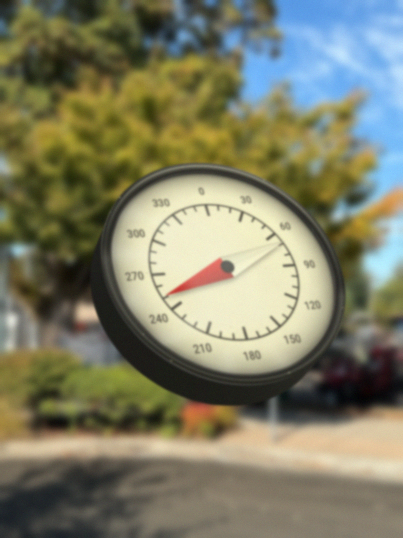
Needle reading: 250
